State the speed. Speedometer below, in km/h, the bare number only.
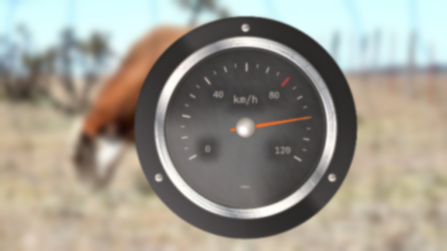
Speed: 100
